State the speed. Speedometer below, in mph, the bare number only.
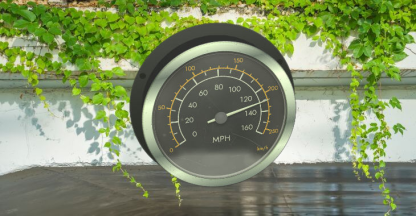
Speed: 130
